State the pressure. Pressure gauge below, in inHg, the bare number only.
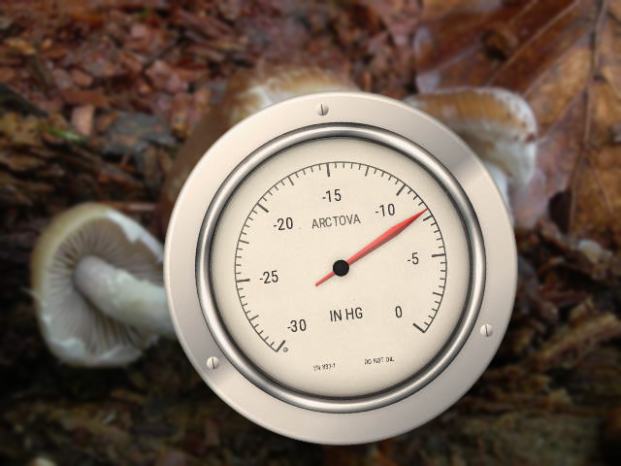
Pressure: -8
